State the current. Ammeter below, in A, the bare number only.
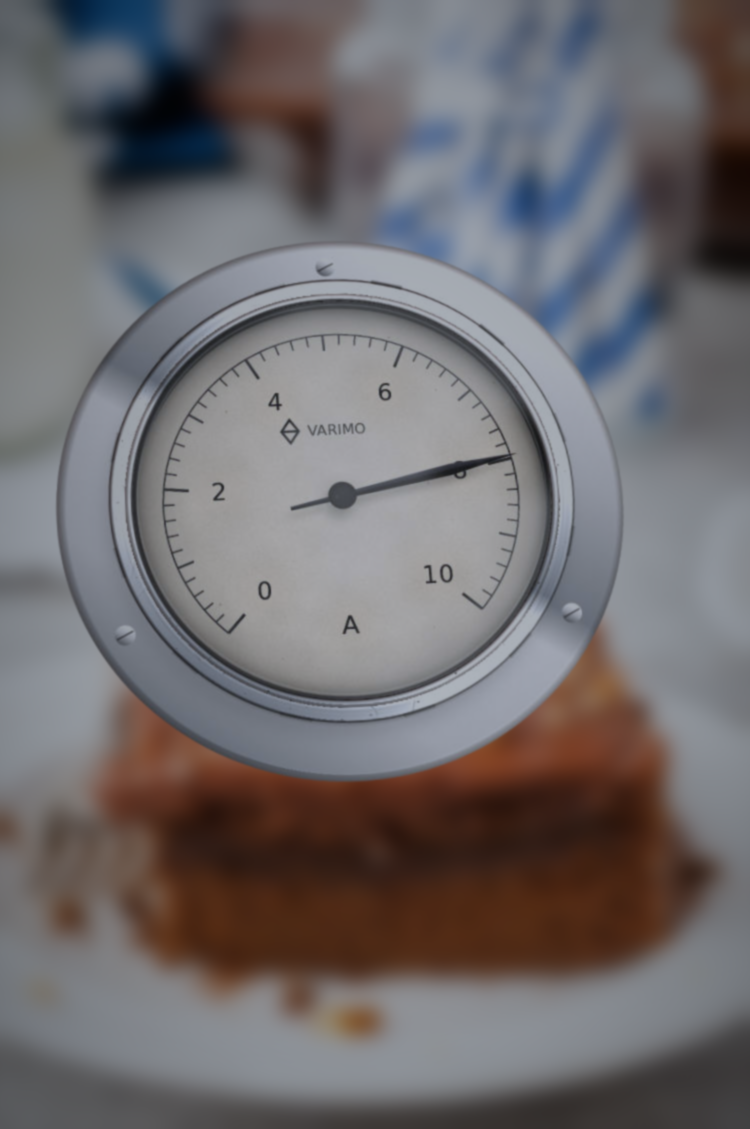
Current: 8
